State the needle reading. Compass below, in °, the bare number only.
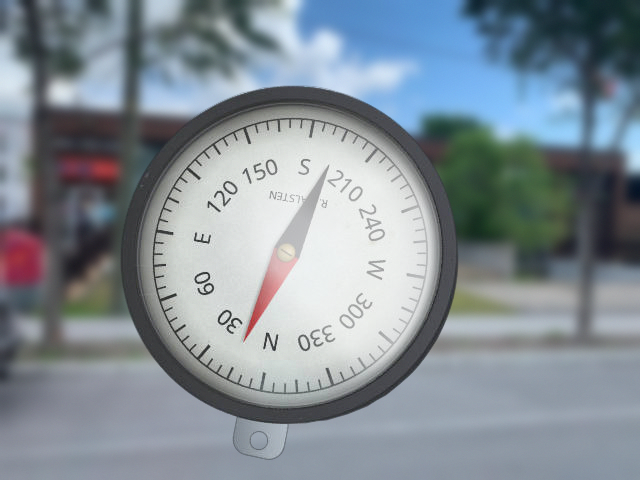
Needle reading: 15
